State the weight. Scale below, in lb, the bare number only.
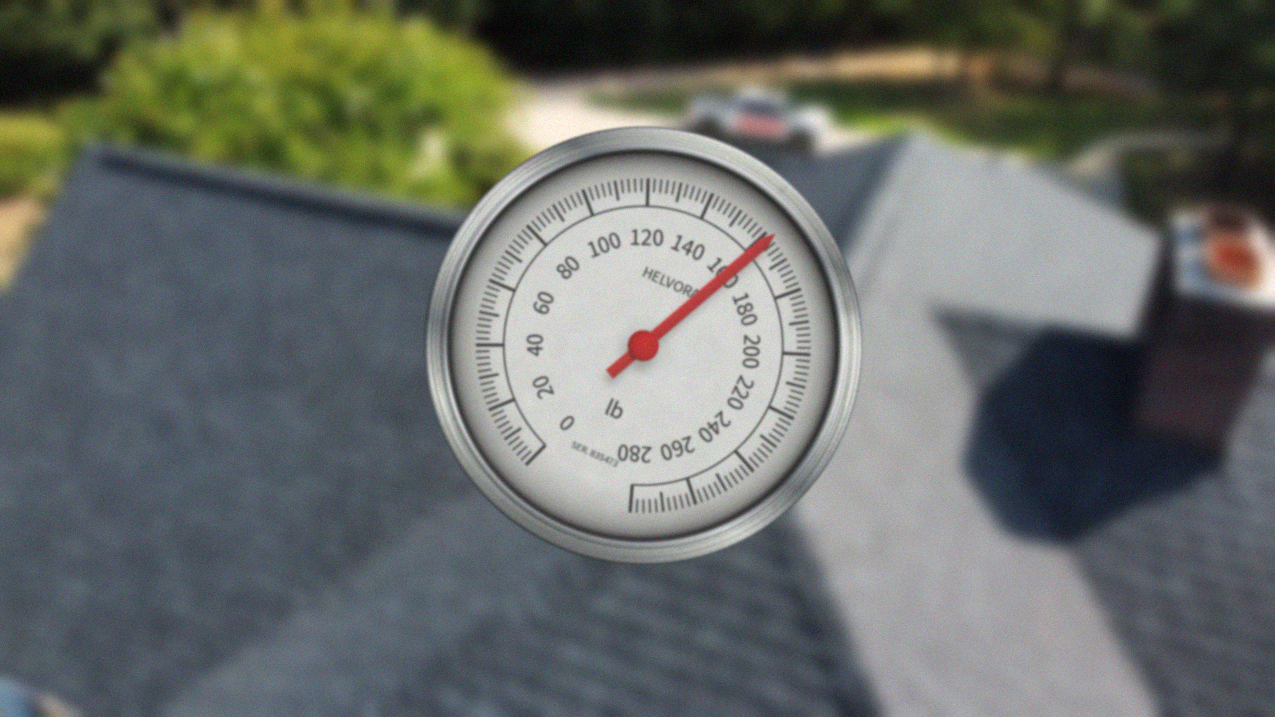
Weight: 162
